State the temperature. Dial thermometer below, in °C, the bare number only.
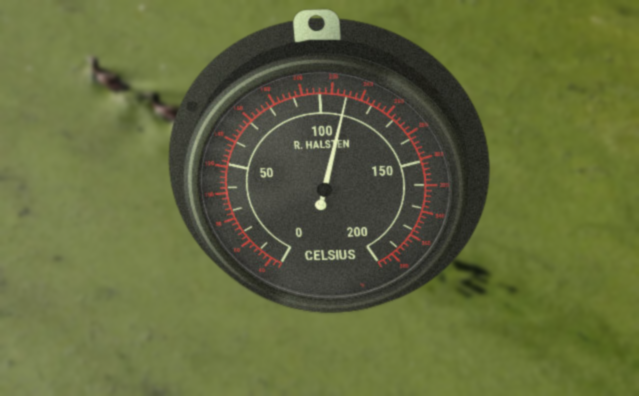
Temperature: 110
